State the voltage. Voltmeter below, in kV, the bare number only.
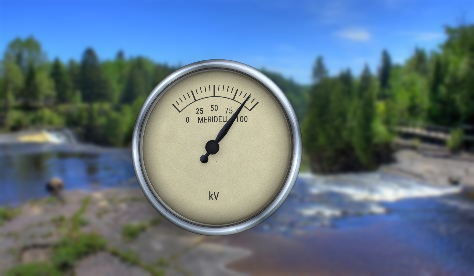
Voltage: 90
